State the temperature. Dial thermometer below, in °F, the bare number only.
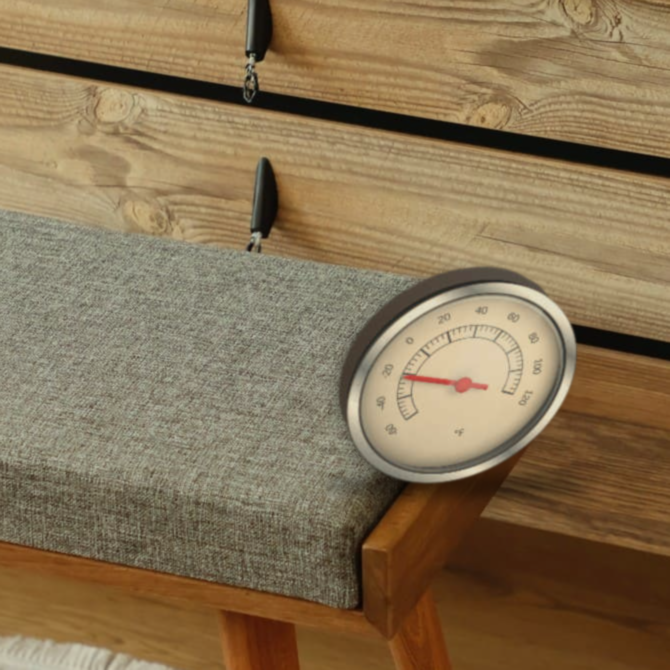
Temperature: -20
